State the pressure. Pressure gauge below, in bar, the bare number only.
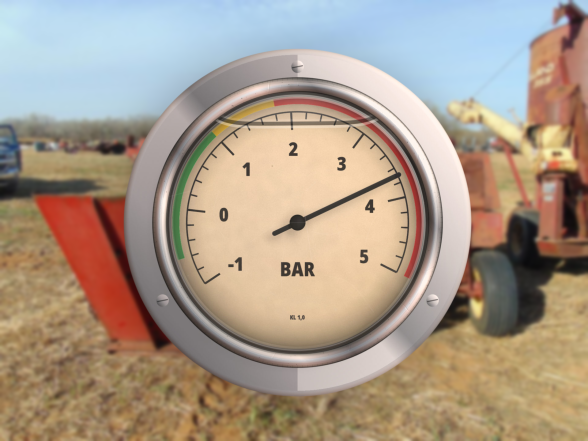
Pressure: 3.7
